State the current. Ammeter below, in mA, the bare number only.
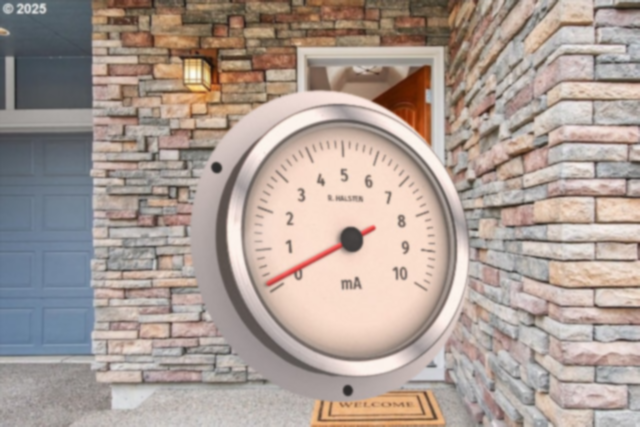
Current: 0.2
